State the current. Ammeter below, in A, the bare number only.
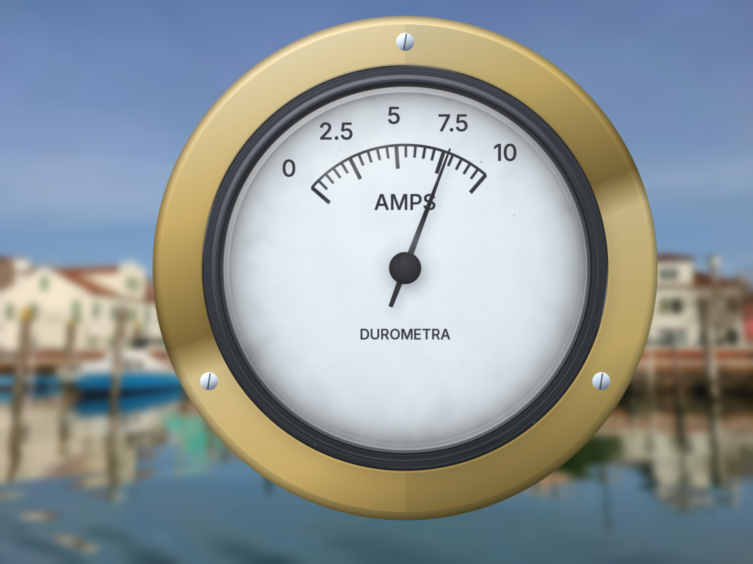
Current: 7.75
